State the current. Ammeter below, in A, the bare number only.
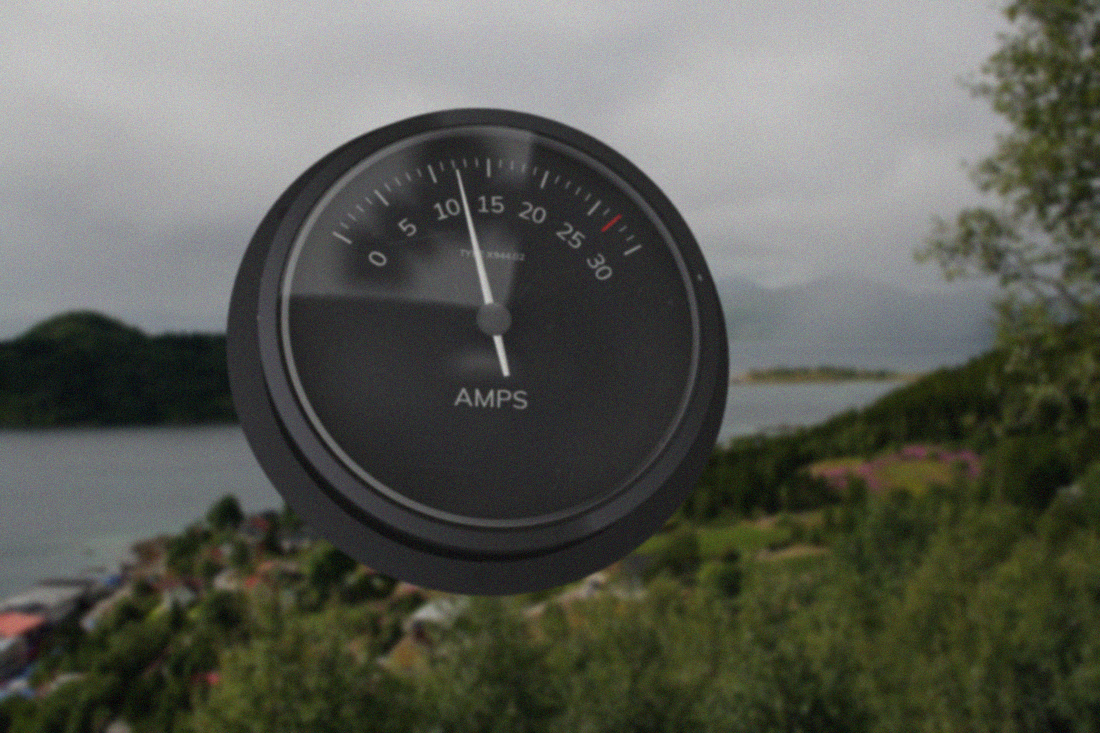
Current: 12
